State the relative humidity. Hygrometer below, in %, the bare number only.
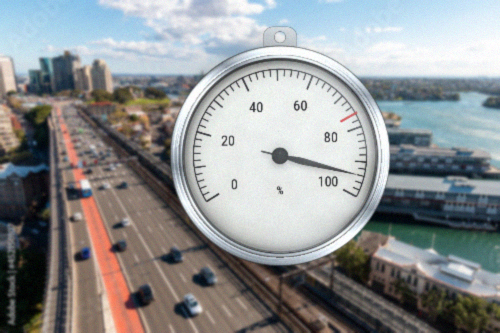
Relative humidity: 94
